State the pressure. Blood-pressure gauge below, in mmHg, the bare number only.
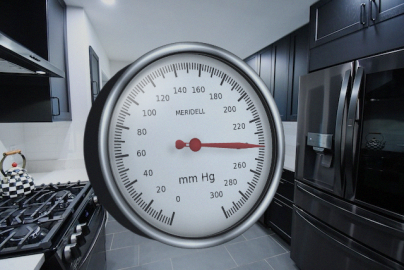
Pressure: 240
